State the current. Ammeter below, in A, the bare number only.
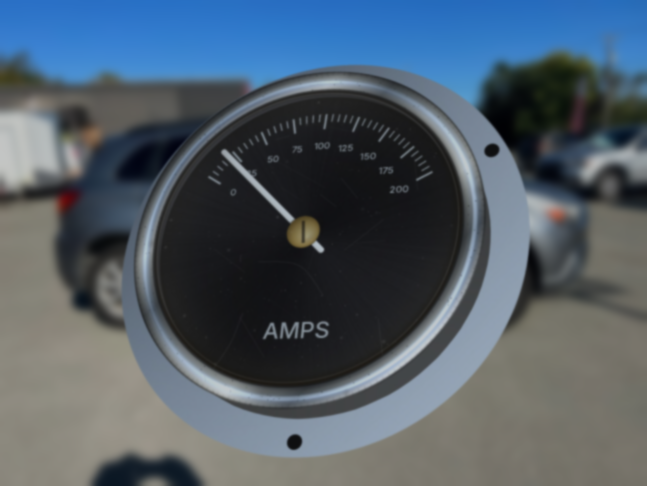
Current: 20
